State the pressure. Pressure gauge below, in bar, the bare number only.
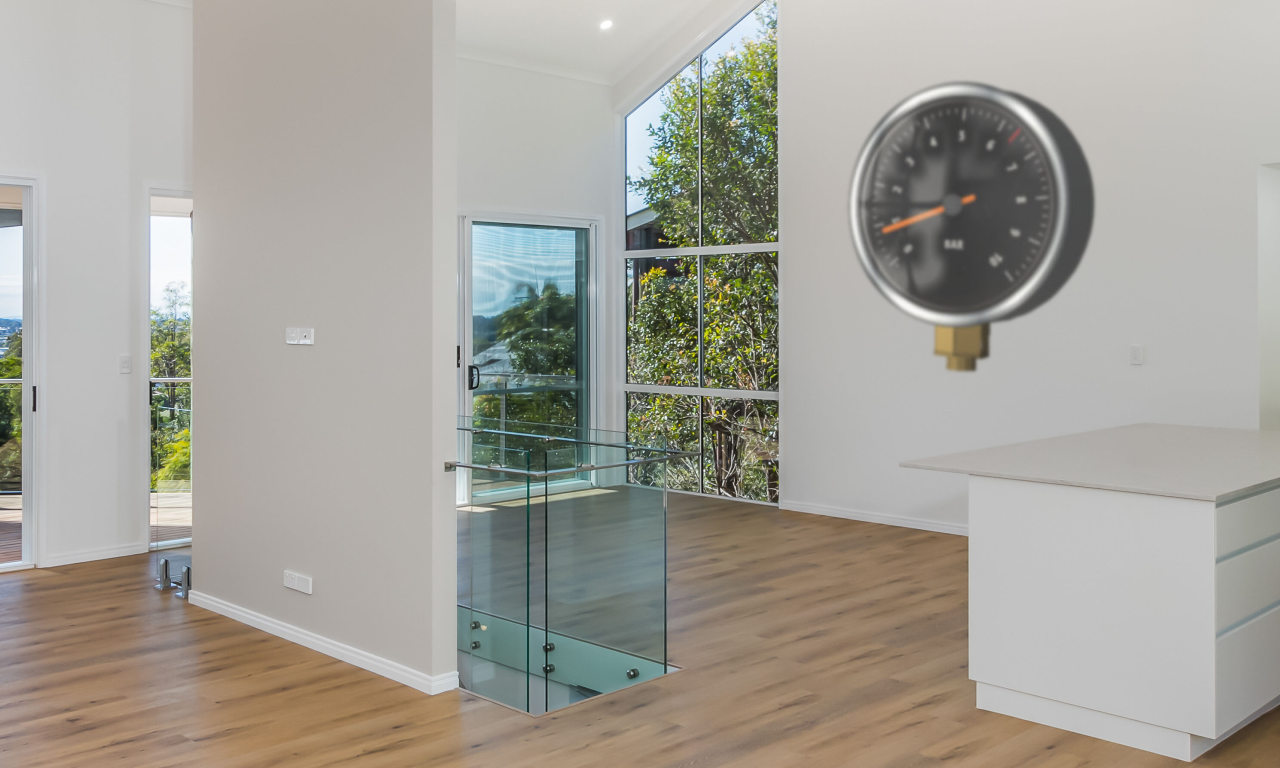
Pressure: 0.8
